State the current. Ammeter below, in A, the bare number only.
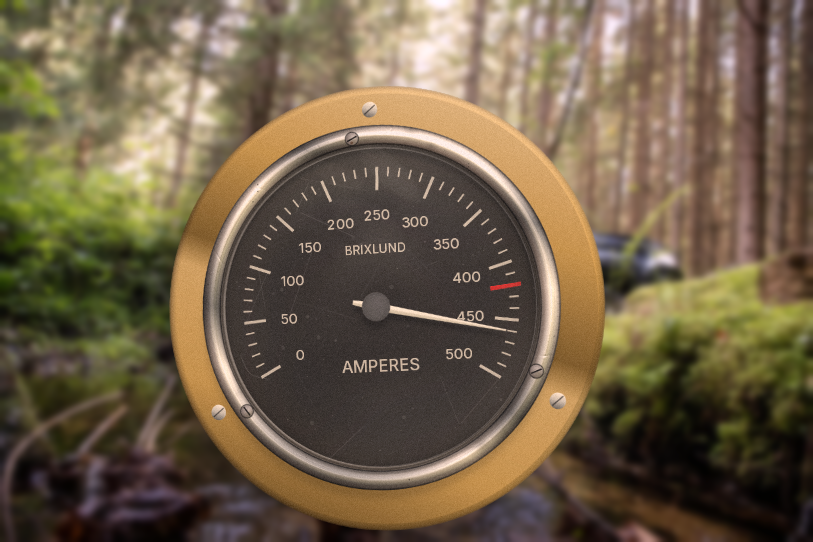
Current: 460
